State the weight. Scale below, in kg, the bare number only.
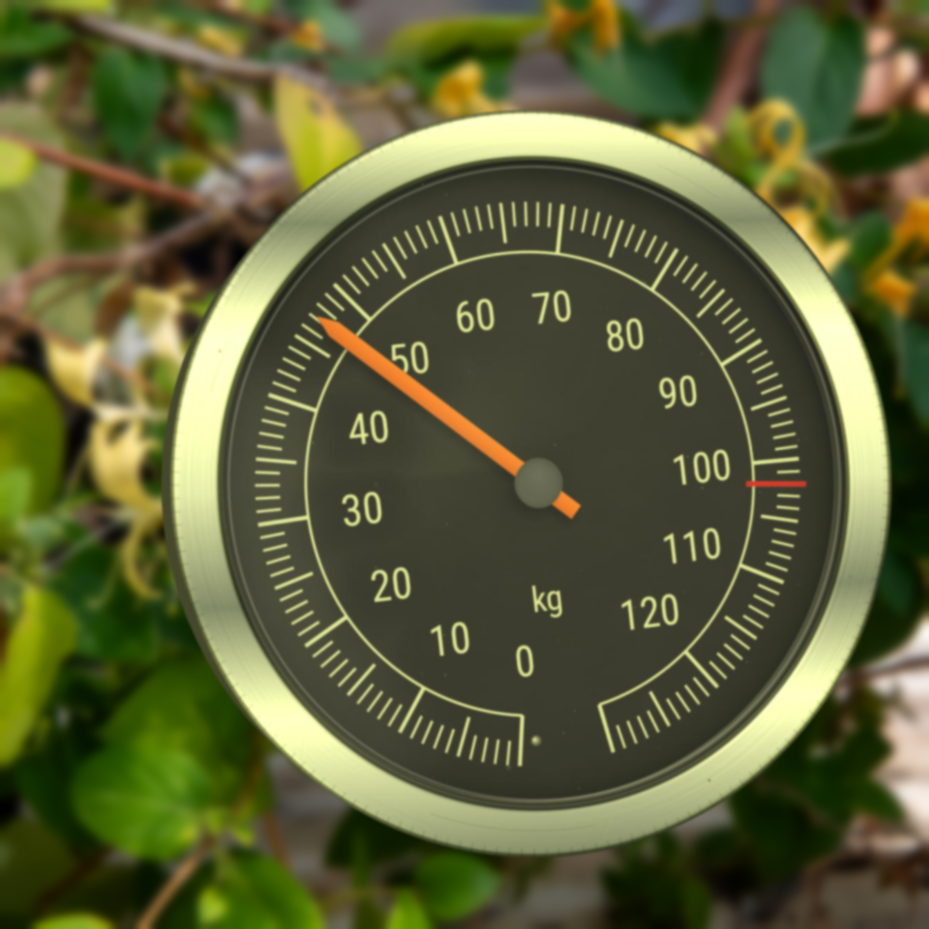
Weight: 47
